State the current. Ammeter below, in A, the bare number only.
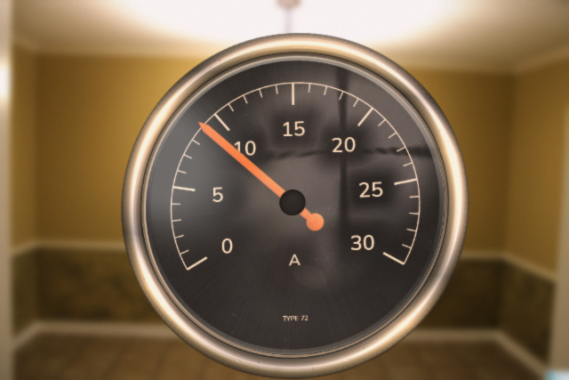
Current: 9
